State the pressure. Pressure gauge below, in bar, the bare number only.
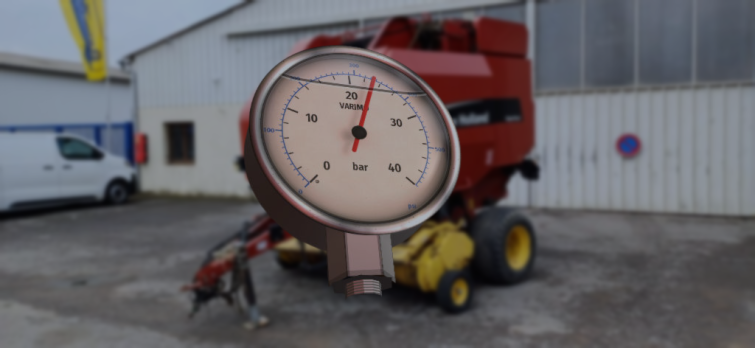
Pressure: 23
